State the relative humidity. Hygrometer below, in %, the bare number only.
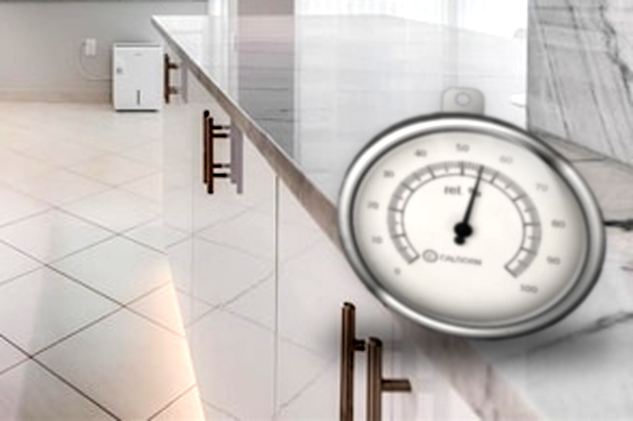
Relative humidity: 55
